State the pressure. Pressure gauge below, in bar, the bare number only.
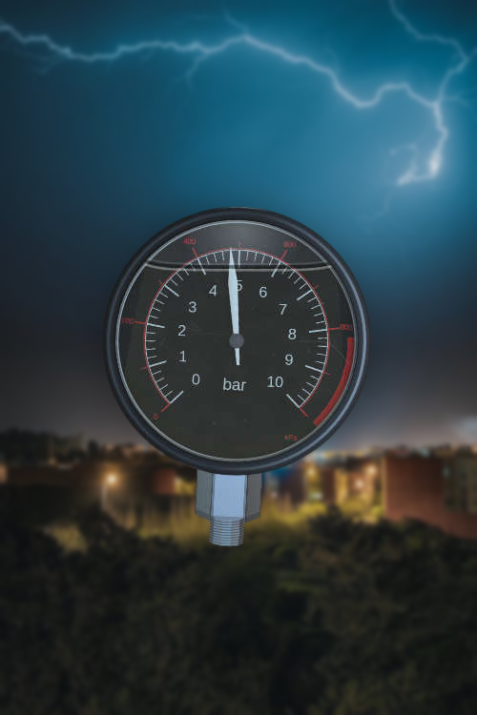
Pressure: 4.8
